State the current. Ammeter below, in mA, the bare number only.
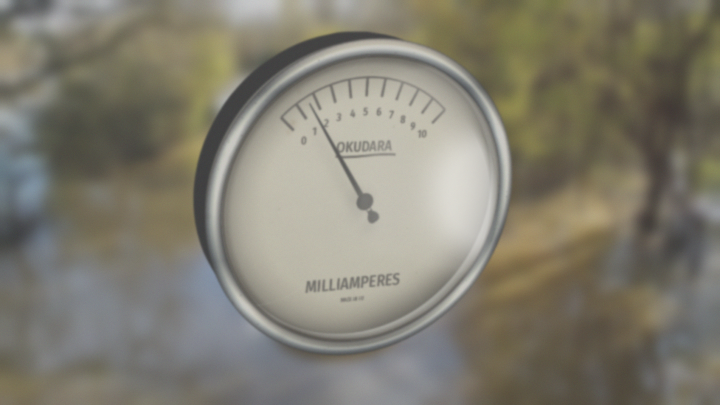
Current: 1.5
